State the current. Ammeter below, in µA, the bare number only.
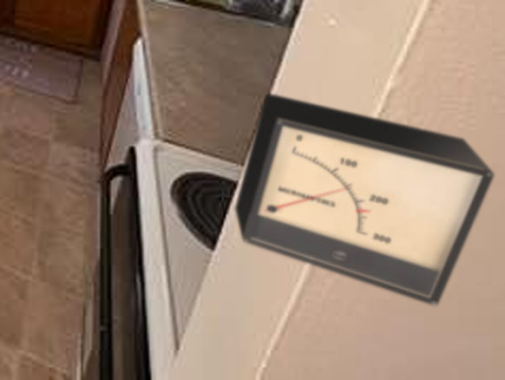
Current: 150
